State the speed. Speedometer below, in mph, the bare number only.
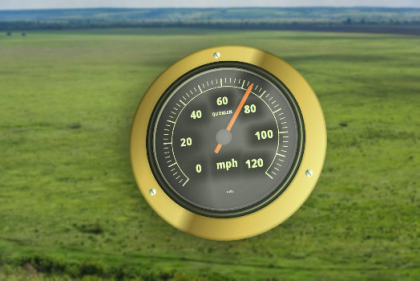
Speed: 74
